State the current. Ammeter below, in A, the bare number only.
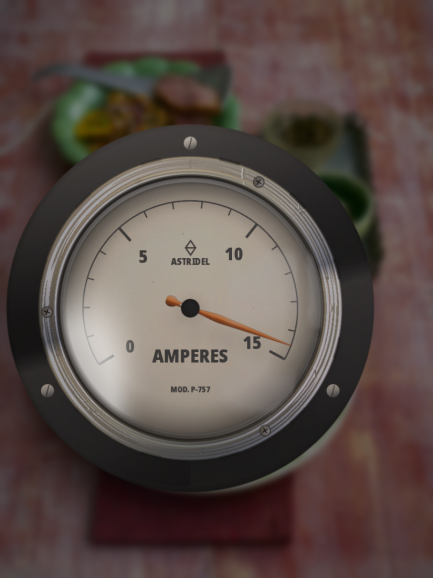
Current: 14.5
